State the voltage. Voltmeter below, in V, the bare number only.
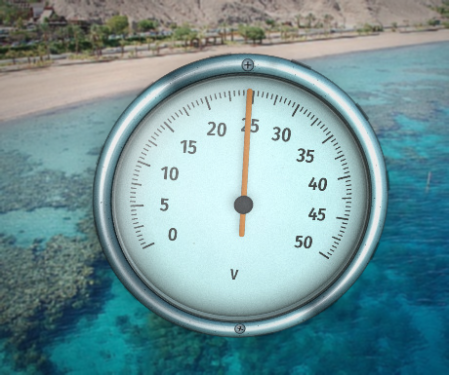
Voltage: 24.5
